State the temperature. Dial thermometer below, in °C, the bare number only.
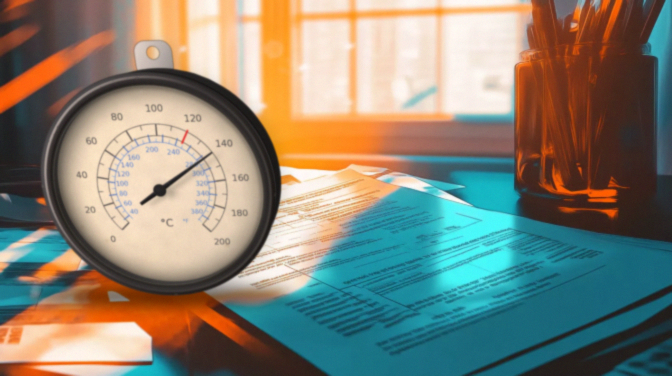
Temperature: 140
